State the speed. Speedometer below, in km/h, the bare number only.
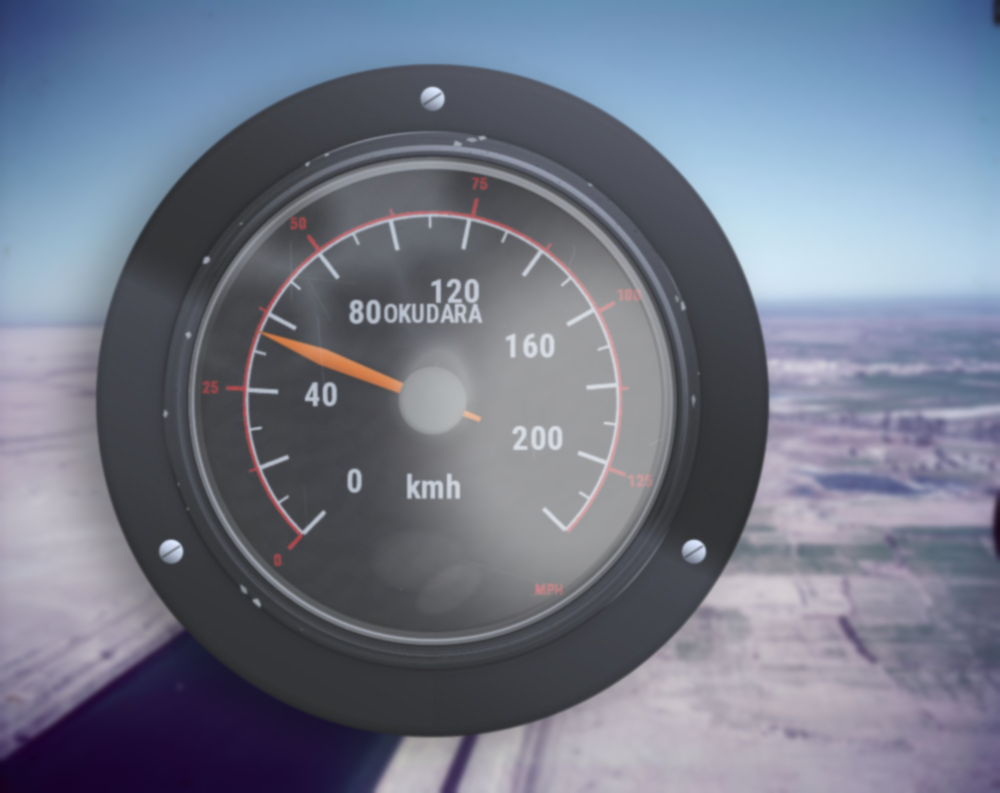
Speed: 55
